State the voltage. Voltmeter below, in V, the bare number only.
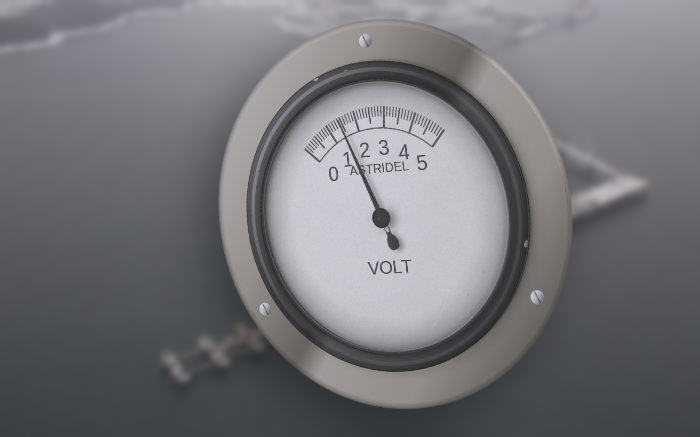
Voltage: 1.5
